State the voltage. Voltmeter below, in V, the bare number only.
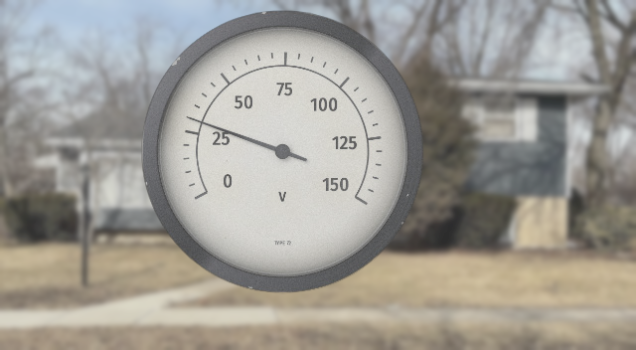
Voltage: 30
